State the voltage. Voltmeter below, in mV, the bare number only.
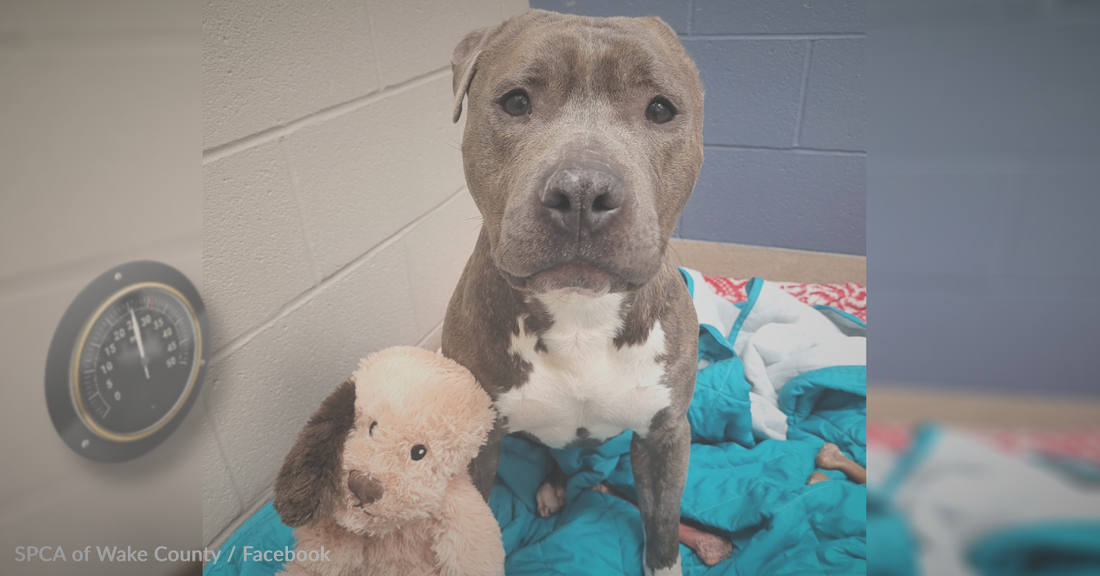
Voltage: 25
